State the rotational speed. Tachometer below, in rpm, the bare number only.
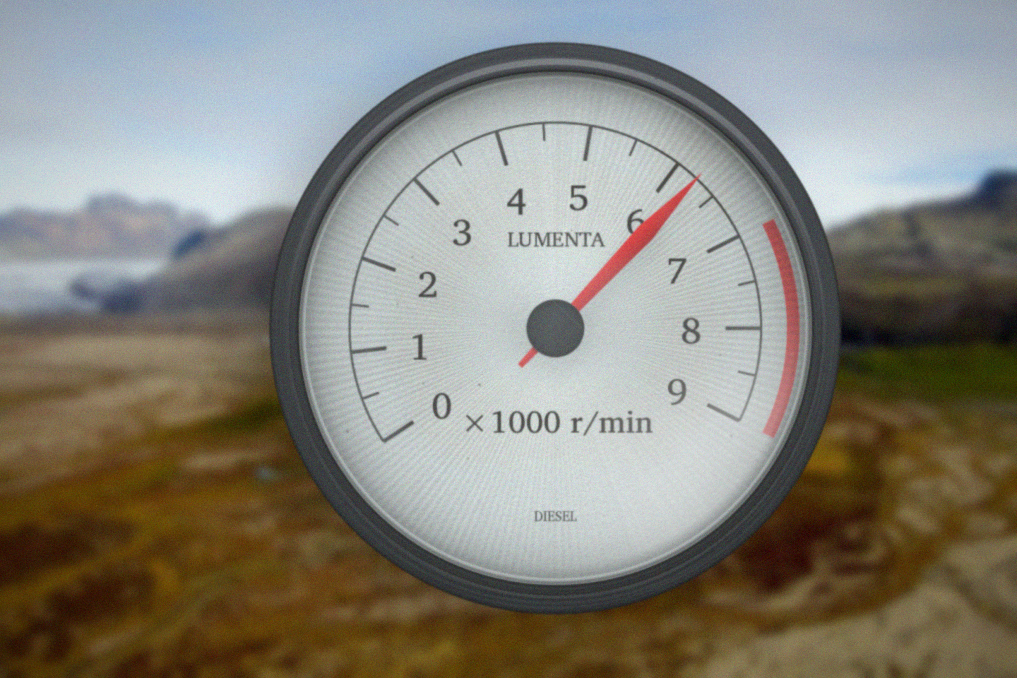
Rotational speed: 6250
